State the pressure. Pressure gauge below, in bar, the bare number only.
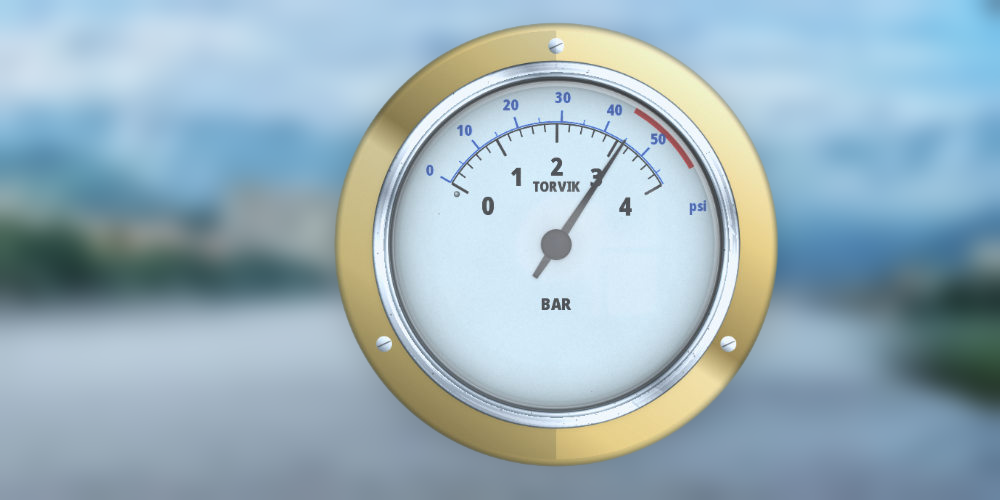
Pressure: 3.1
